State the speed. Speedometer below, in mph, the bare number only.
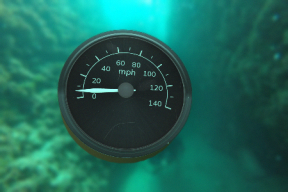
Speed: 5
